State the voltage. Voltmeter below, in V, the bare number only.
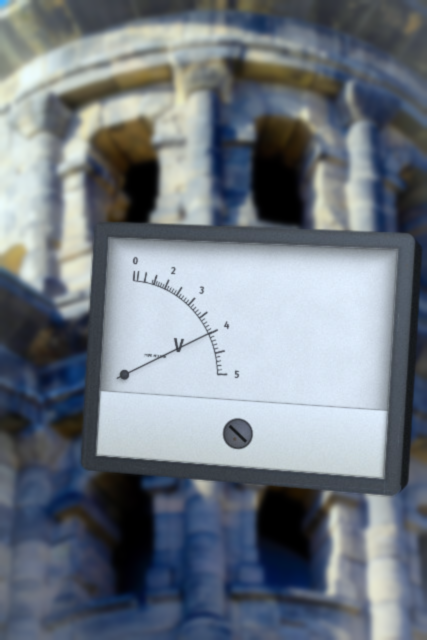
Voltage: 4
